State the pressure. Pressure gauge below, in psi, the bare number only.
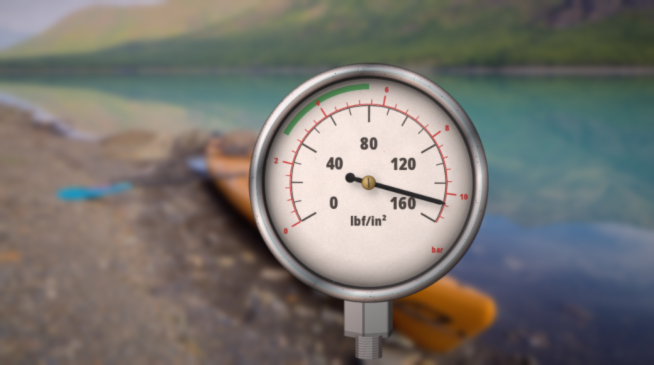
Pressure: 150
